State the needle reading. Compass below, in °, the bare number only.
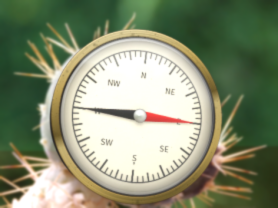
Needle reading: 90
